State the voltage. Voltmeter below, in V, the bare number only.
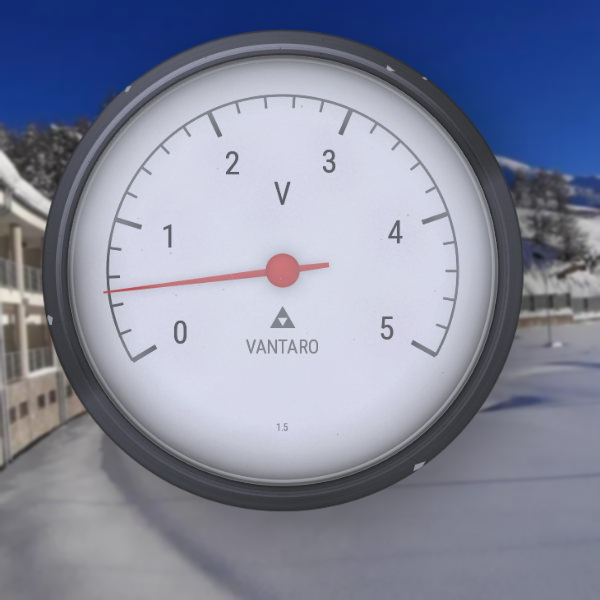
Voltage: 0.5
